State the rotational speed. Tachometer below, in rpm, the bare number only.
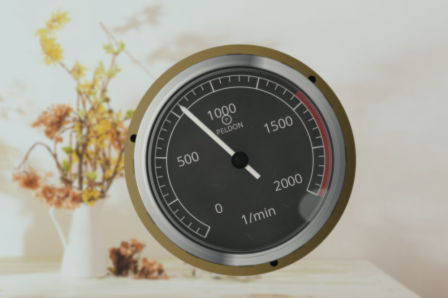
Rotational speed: 800
